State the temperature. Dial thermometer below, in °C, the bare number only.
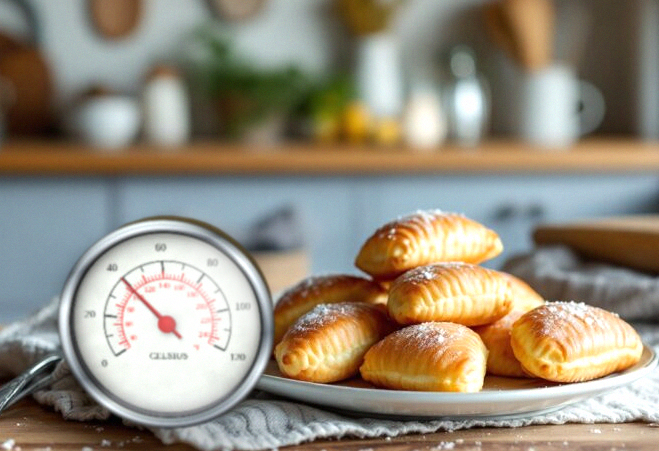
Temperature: 40
